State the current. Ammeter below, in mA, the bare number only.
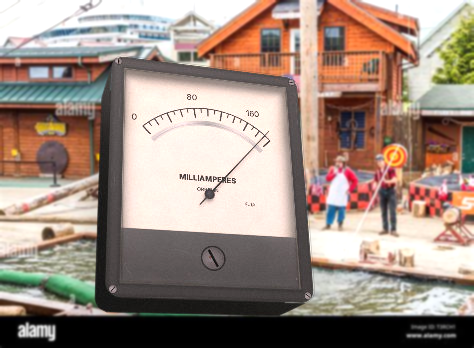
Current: 190
